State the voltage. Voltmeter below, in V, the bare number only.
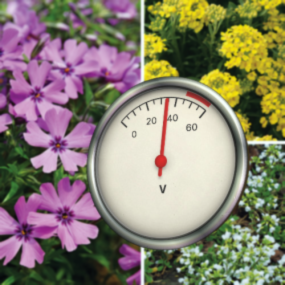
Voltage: 35
